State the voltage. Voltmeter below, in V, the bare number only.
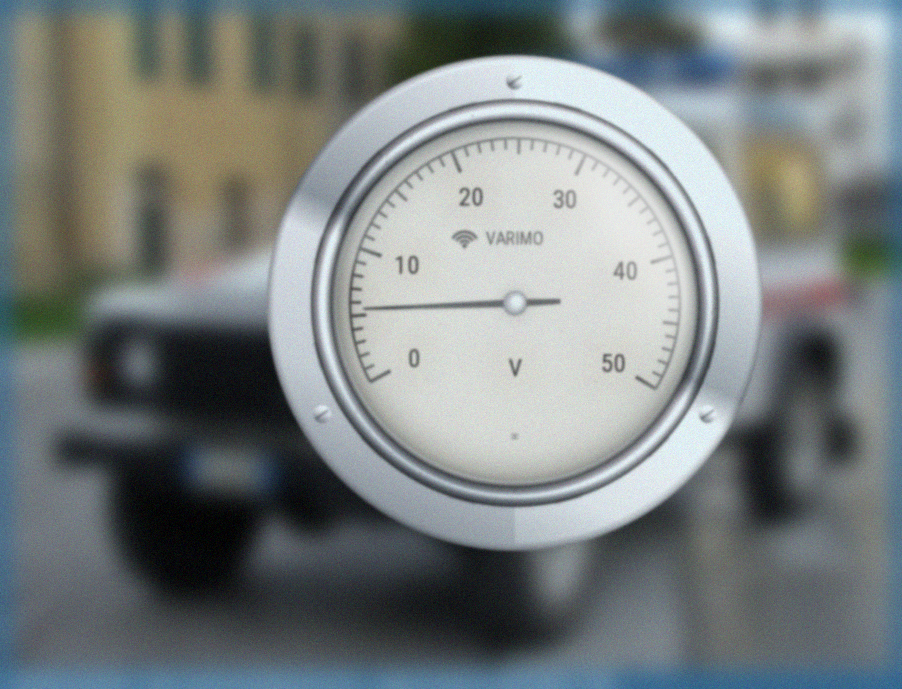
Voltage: 5.5
